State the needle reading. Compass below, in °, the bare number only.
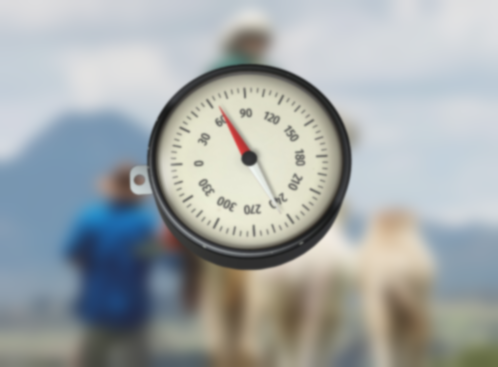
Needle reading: 65
